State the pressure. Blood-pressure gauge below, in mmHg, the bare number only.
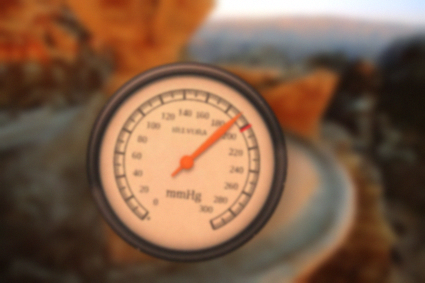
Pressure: 190
